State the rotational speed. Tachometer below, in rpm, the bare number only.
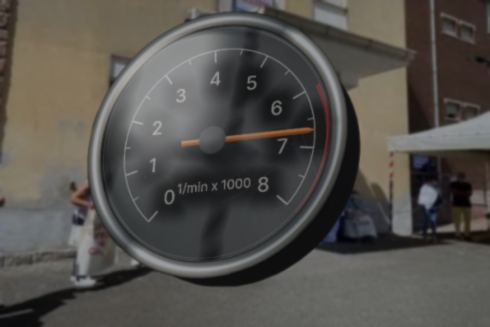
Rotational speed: 6750
